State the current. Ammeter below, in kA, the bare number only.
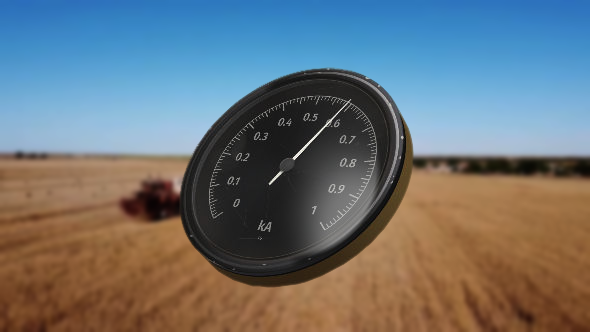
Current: 0.6
